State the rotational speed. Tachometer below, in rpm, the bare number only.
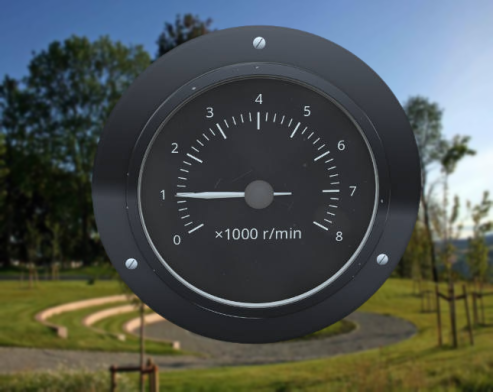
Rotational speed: 1000
